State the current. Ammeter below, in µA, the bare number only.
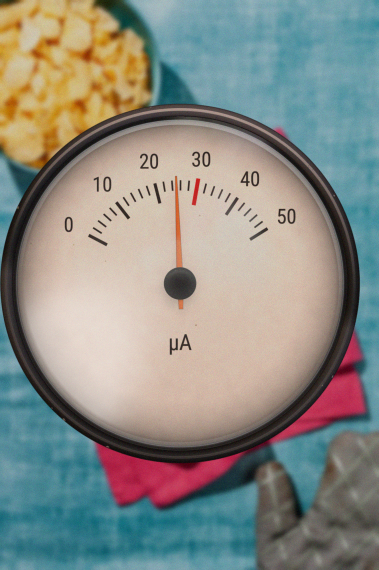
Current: 25
